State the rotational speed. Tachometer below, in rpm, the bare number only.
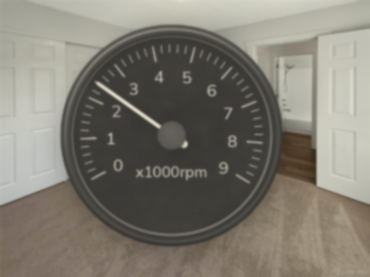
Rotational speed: 2400
